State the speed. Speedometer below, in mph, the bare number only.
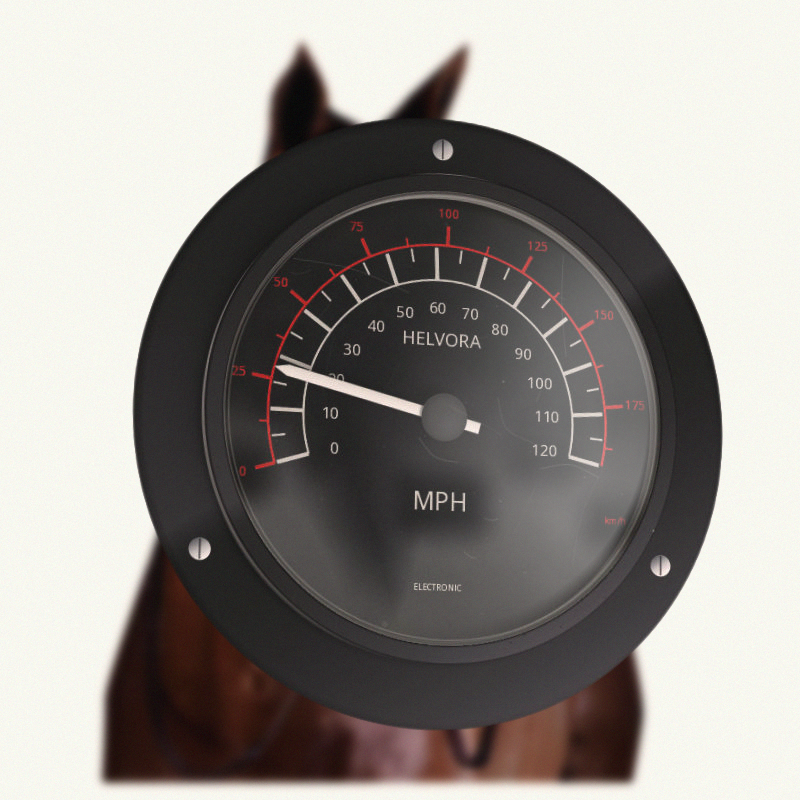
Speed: 17.5
